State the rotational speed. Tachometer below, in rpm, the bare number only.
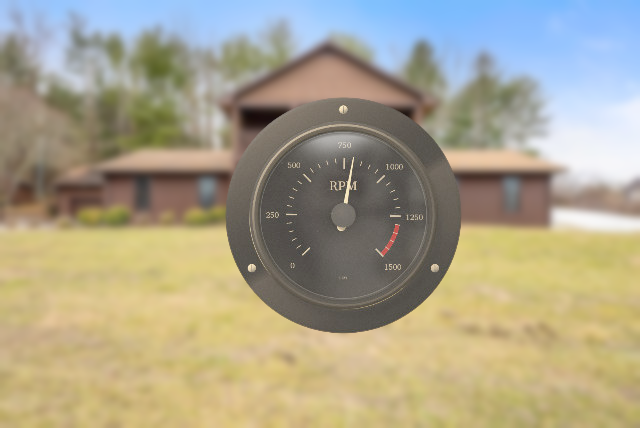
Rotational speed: 800
